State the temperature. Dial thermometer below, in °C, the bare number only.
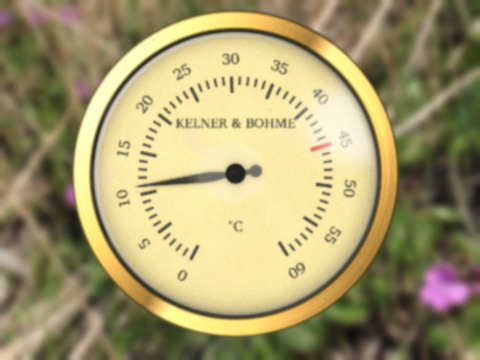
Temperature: 11
